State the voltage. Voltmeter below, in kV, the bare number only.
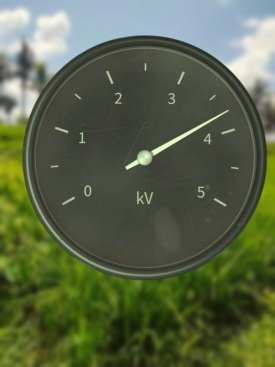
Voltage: 3.75
